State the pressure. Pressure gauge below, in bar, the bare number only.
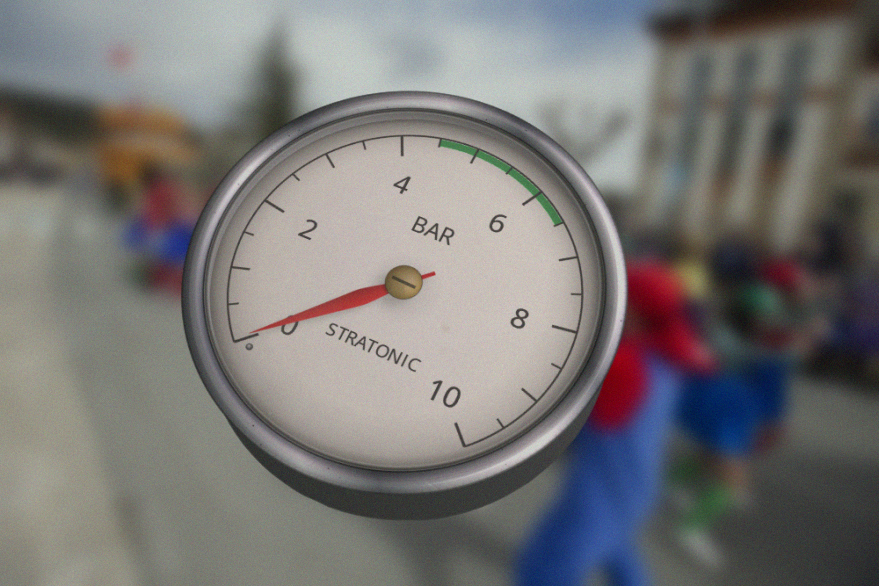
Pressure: 0
